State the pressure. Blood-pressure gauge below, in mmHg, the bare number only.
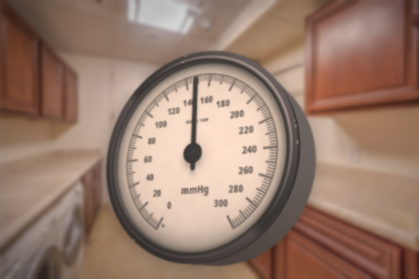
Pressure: 150
